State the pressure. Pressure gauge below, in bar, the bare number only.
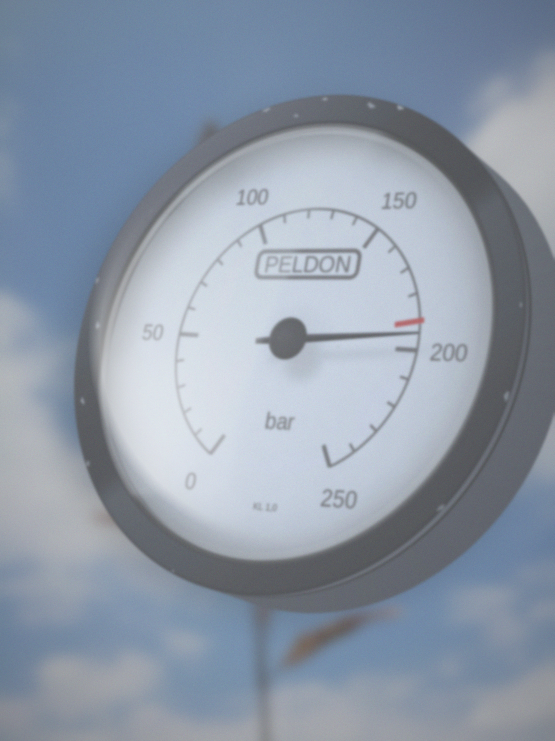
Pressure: 195
